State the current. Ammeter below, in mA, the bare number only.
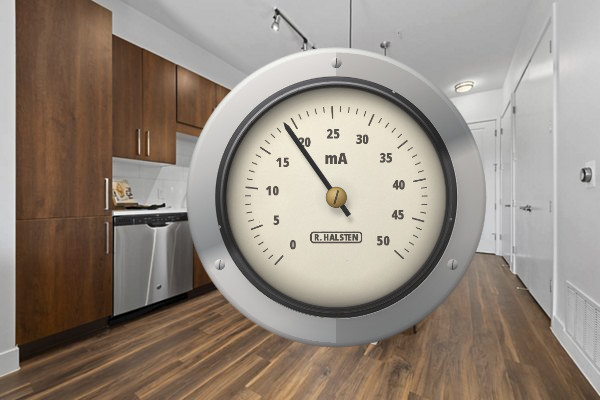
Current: 19
